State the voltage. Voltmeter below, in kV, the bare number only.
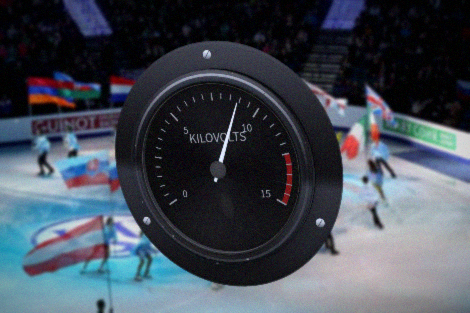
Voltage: 9
